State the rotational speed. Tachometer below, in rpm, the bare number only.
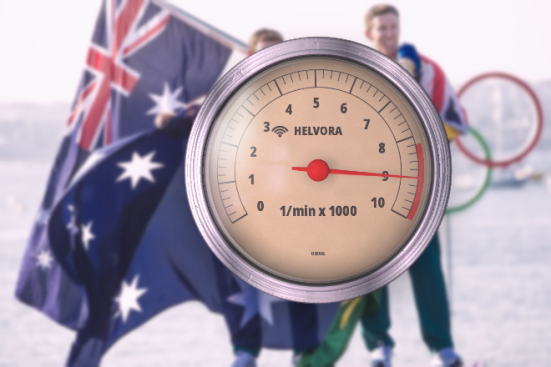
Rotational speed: 9000
